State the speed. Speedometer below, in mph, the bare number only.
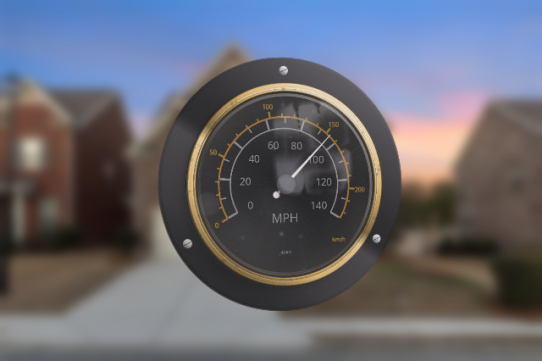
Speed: 95
